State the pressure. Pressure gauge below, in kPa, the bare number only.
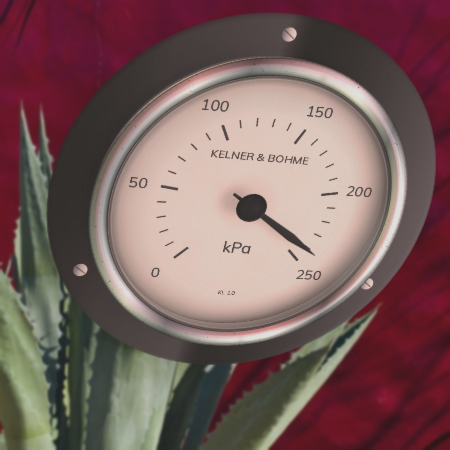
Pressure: 240
